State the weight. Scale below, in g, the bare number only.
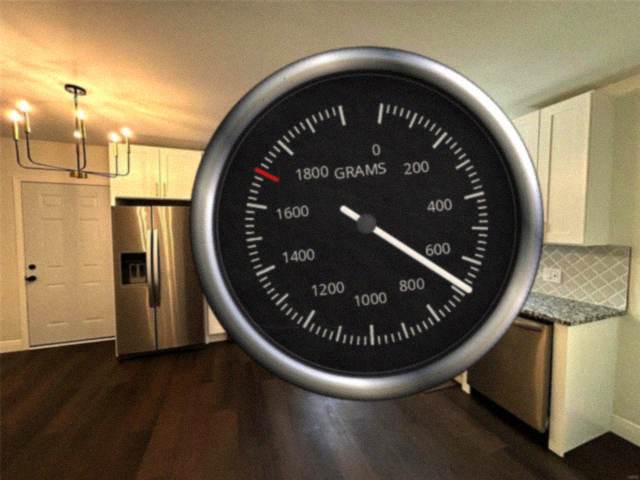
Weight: 680
